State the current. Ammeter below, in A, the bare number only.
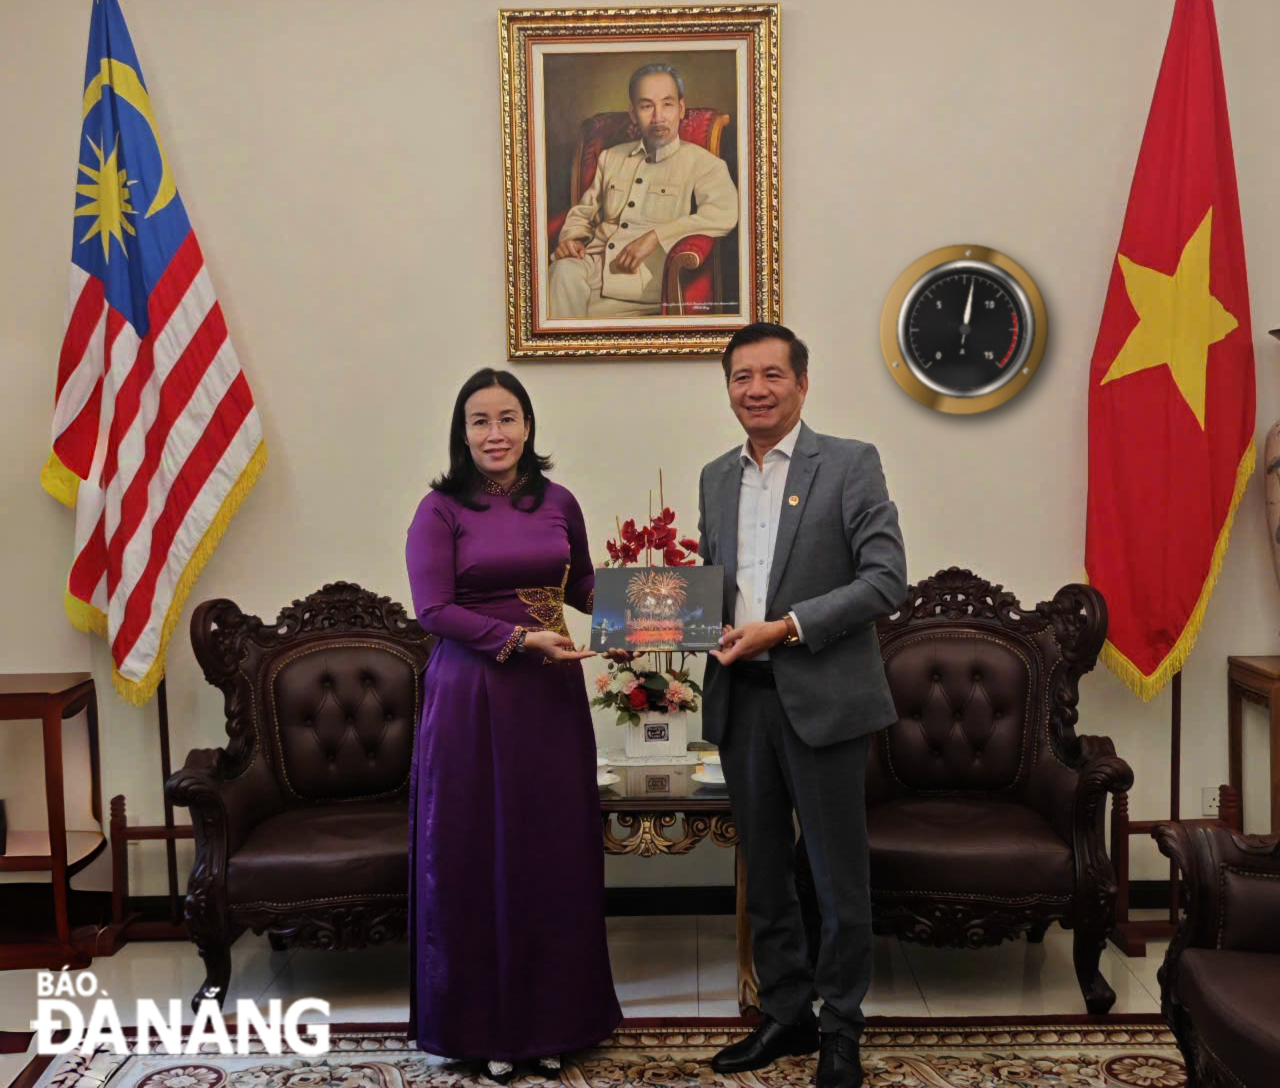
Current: 8
